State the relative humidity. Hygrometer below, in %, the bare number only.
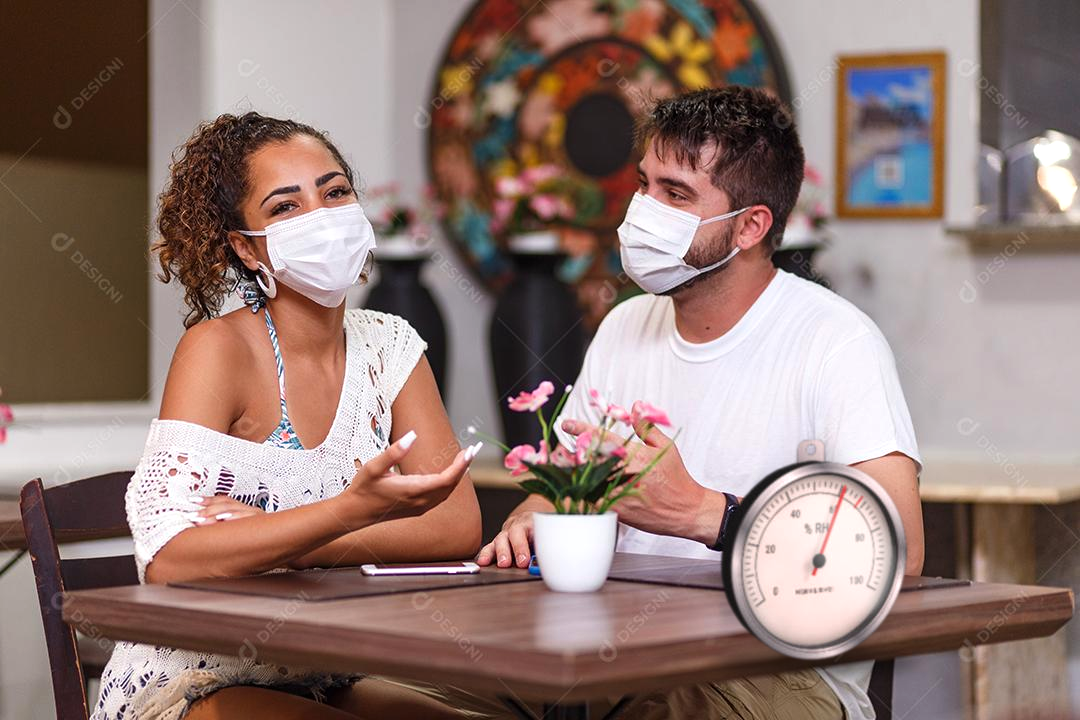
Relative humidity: 60
